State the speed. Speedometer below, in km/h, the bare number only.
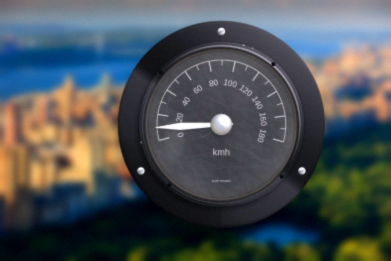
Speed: 10
